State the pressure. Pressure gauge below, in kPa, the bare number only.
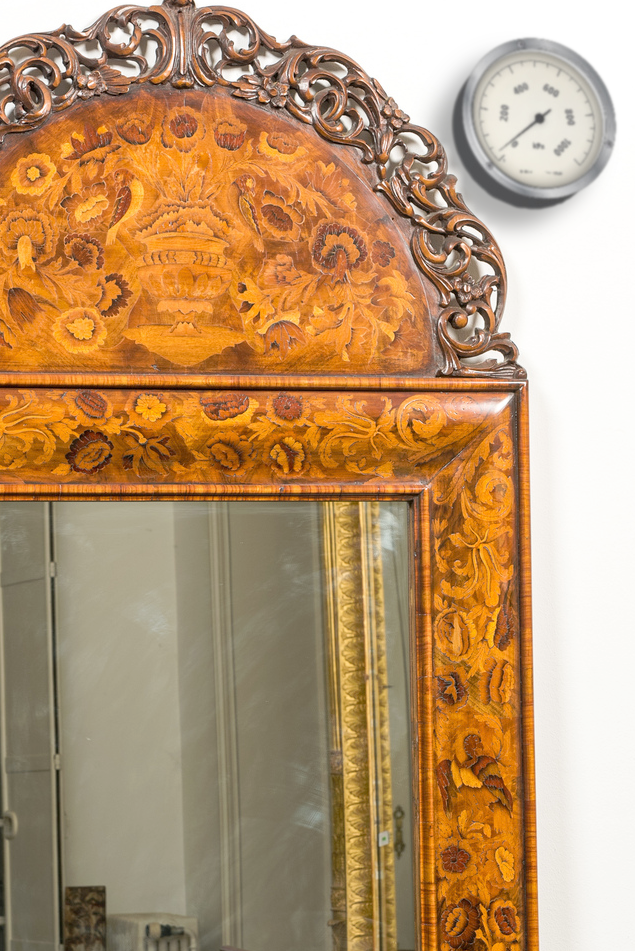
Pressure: 25
